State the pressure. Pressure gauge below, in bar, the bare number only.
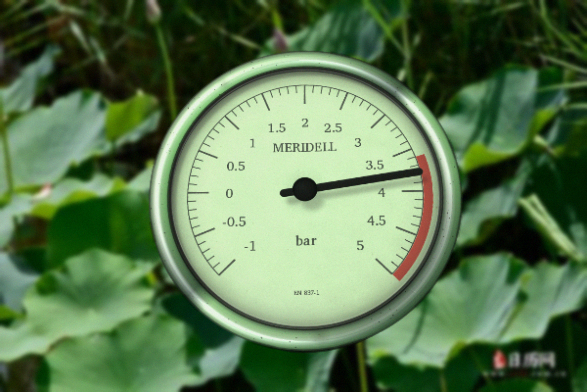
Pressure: 3.8
